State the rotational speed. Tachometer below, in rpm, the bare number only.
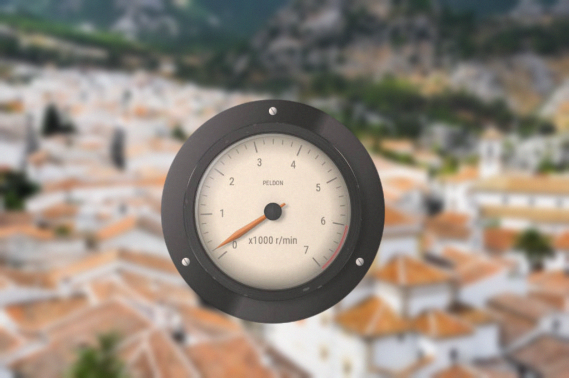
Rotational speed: 200
